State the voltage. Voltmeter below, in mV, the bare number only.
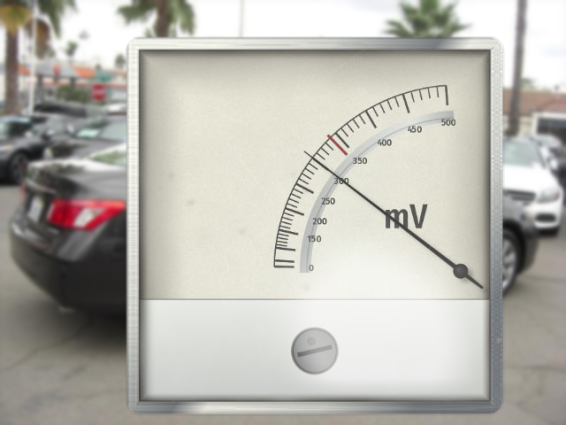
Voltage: 300
